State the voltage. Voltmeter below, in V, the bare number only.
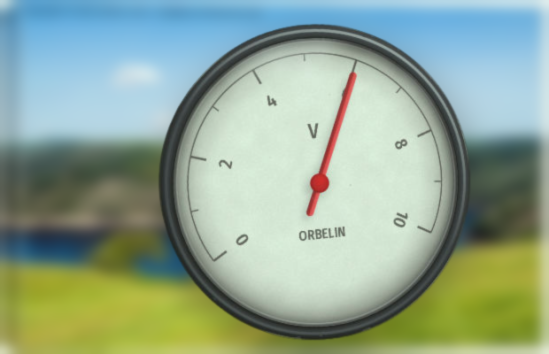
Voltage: 6
